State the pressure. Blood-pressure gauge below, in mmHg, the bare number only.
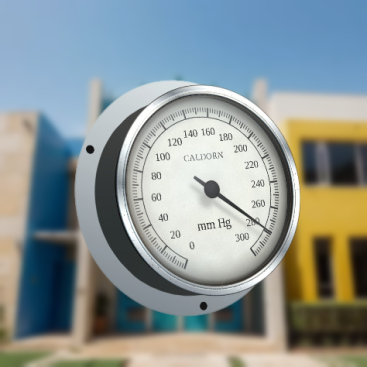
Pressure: 280
